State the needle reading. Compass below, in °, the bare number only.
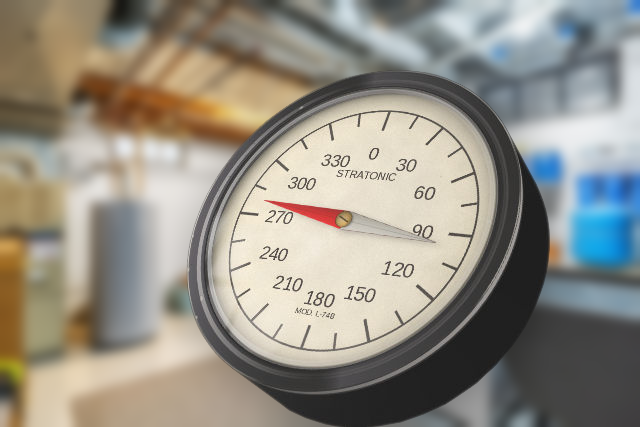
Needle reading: 277.5
